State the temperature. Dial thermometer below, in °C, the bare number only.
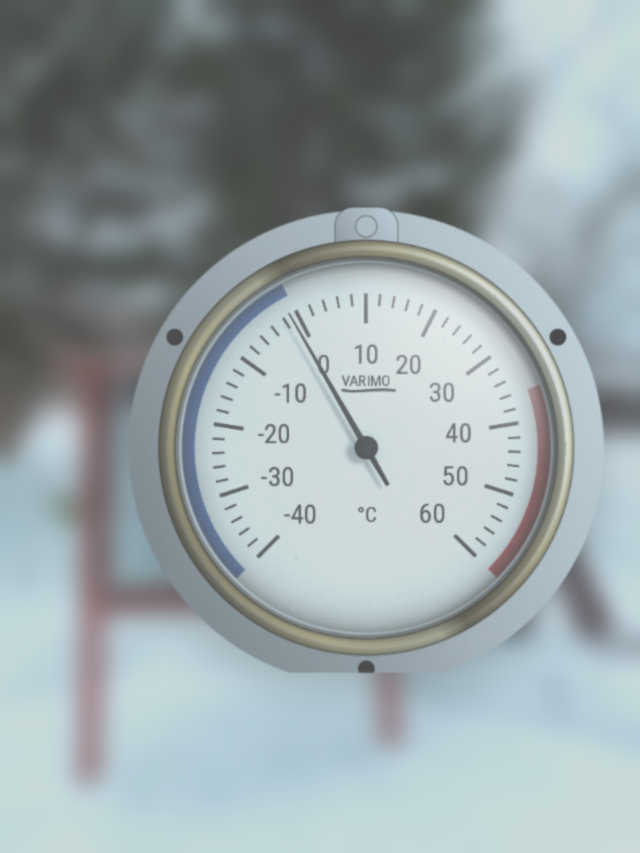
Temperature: -1
